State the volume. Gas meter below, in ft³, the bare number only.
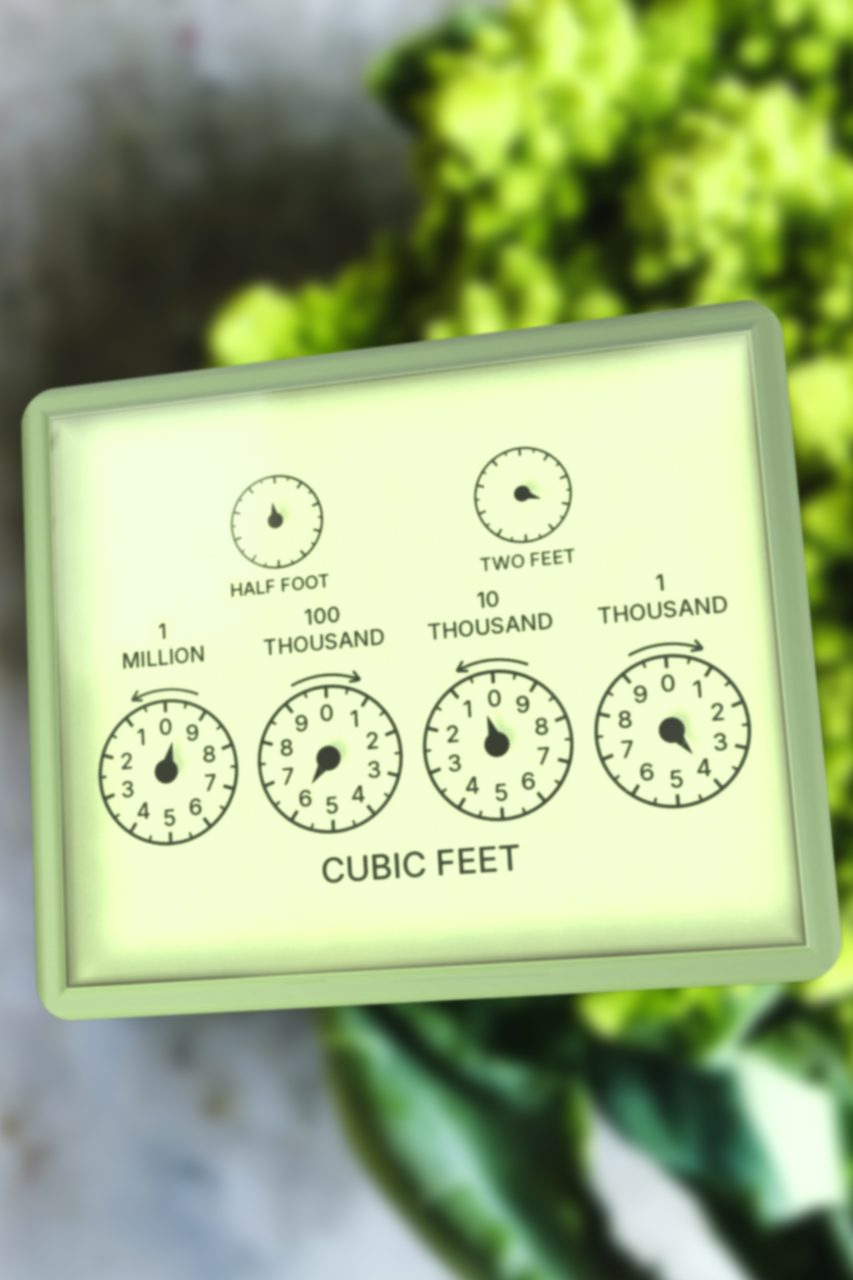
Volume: 960400
